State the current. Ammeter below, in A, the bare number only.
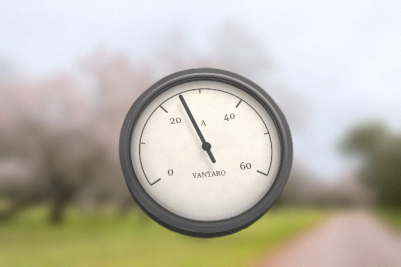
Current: 25
